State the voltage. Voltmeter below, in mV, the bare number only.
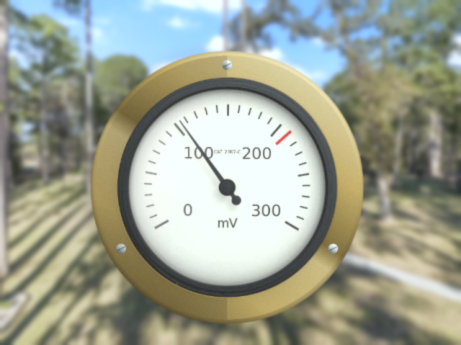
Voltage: 105
